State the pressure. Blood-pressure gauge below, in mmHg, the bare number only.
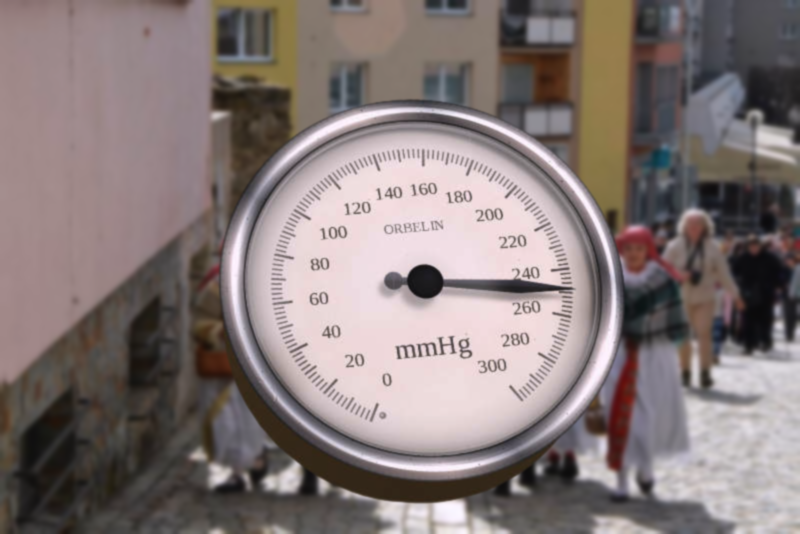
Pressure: 250
